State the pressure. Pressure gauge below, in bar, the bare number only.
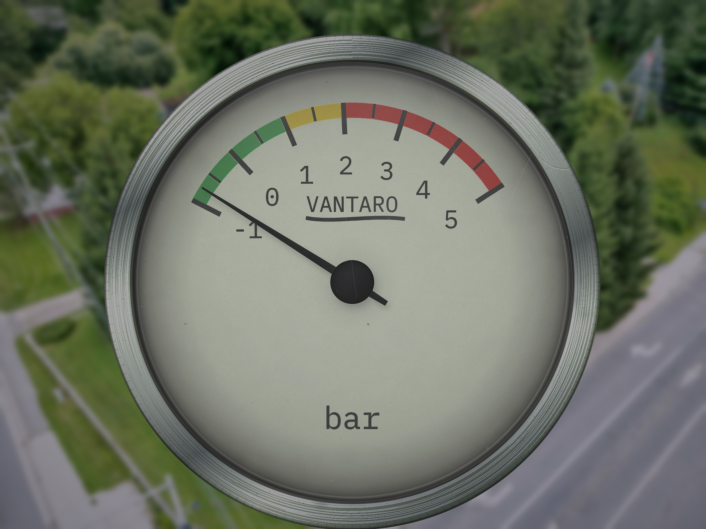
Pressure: -0.75
